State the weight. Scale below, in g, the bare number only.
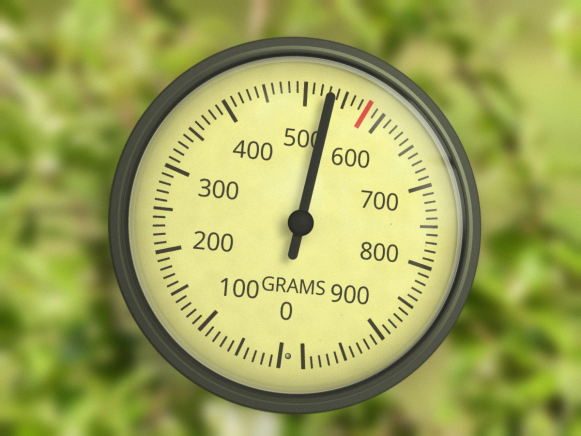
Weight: 530
